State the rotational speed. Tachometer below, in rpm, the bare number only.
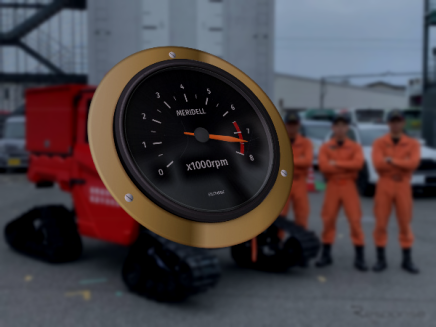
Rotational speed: 7500
